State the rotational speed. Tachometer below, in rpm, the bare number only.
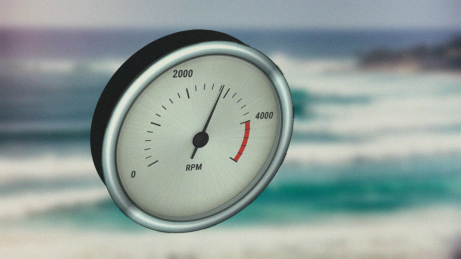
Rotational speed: 2800
